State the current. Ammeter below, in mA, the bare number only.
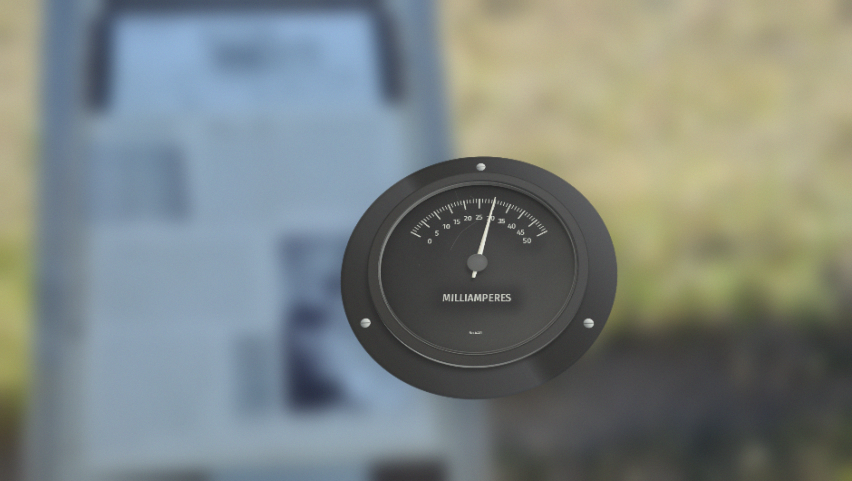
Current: 30
